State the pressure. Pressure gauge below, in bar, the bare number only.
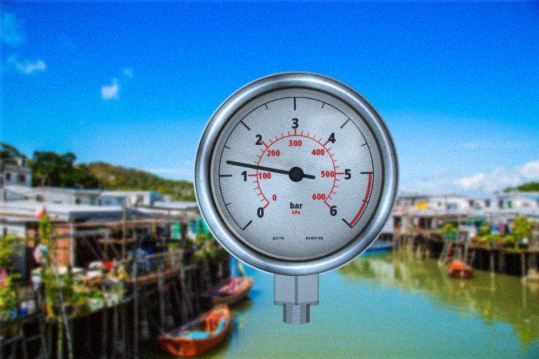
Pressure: 1.25
